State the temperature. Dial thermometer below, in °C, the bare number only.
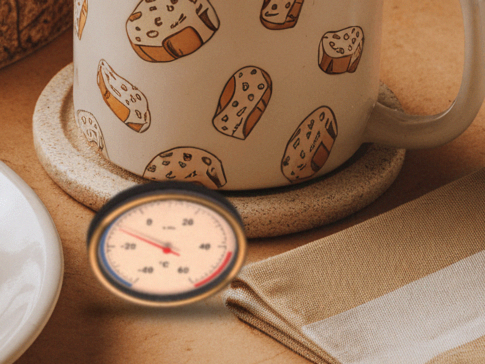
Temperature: -10
